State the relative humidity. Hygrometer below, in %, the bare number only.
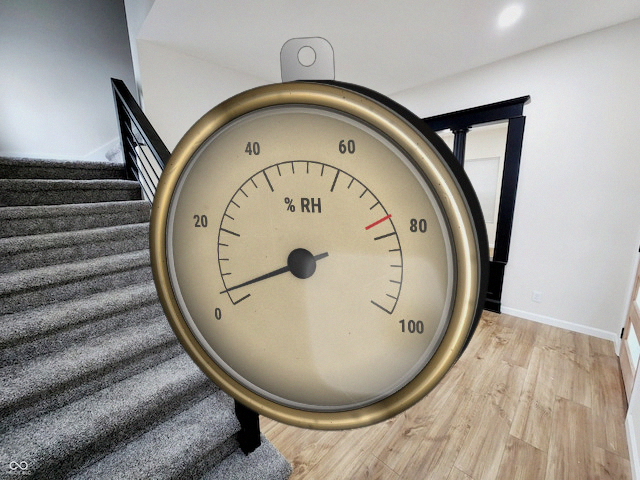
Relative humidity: 4
